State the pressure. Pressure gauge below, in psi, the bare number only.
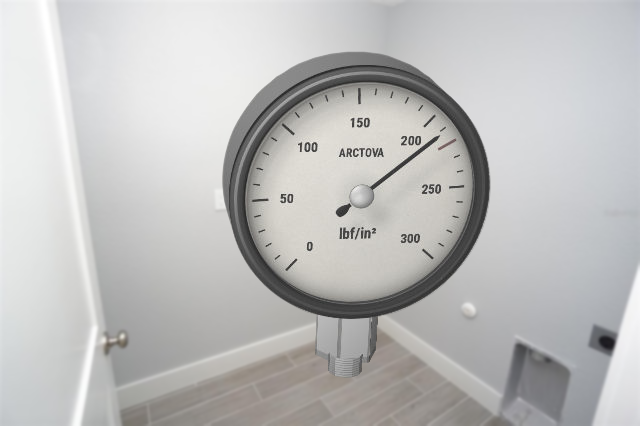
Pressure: 210
